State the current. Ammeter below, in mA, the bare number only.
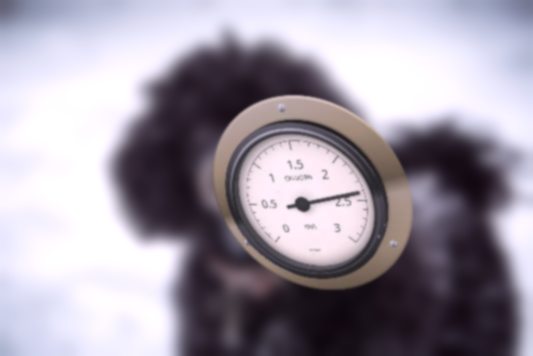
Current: 2.4
